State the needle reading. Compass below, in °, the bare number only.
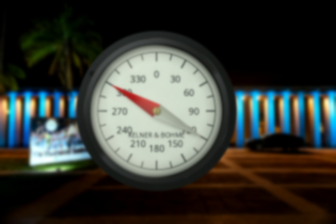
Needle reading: 300
